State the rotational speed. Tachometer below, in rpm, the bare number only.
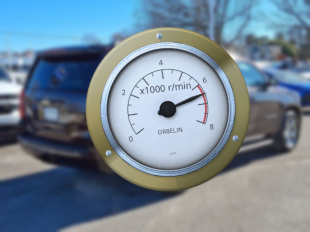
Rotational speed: 6500
